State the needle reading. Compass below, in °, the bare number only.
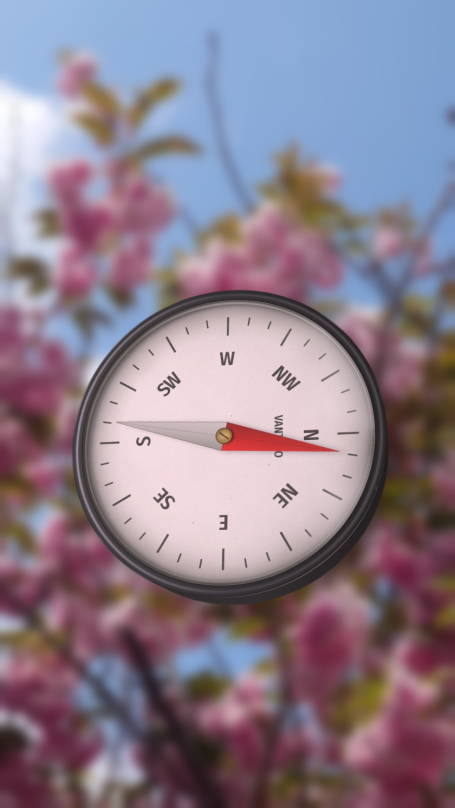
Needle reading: 10
